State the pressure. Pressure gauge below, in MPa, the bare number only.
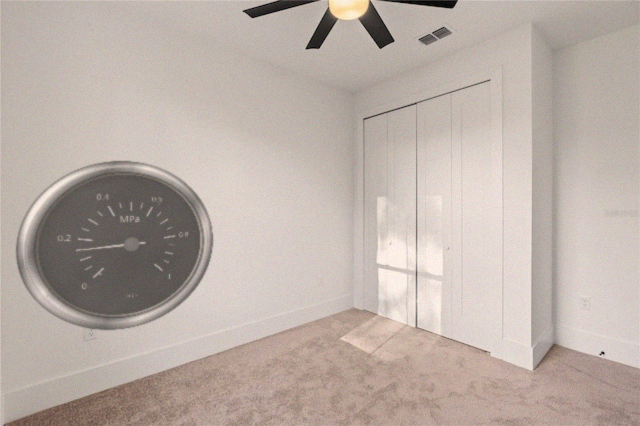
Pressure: 0.15
